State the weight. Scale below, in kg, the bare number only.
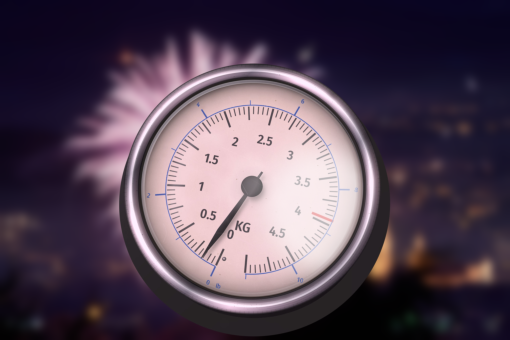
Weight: 0.15
